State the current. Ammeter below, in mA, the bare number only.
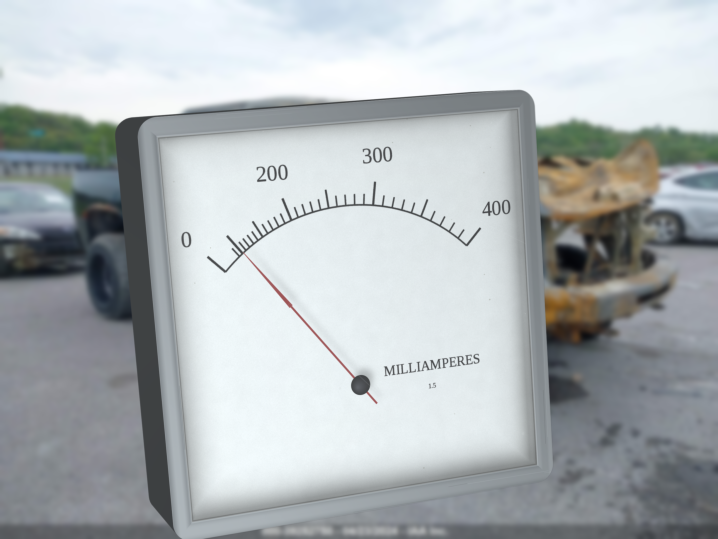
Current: 100
